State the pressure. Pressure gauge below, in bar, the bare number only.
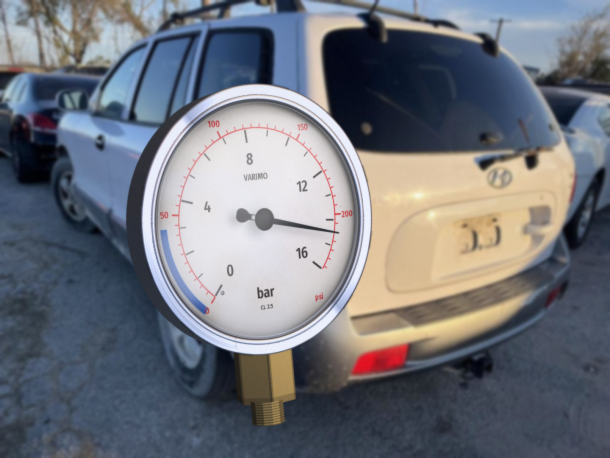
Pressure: 14.5
